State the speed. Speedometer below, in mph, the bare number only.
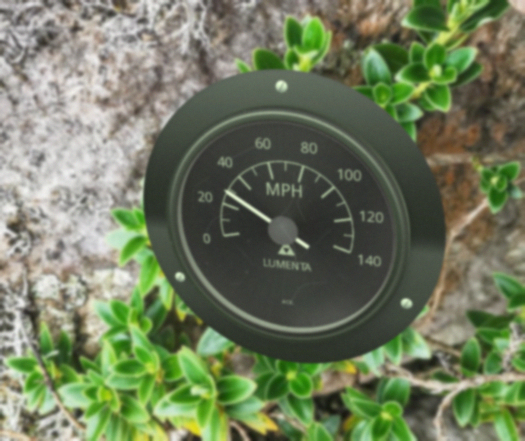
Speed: 30
